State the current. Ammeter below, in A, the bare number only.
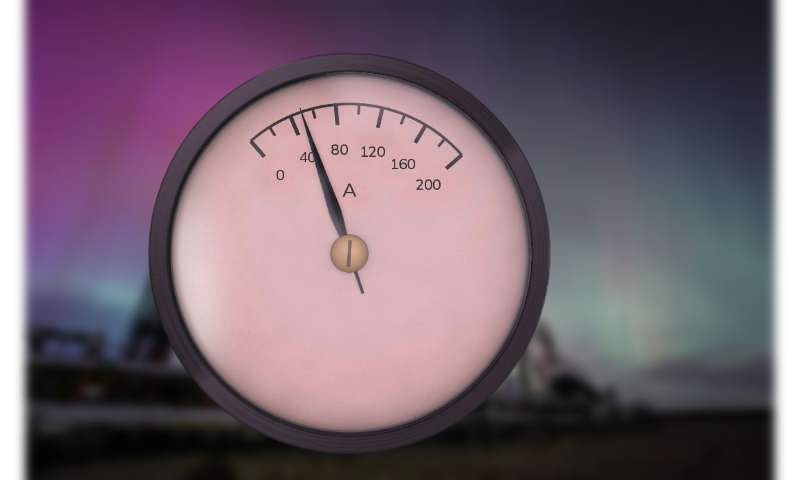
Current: 50
